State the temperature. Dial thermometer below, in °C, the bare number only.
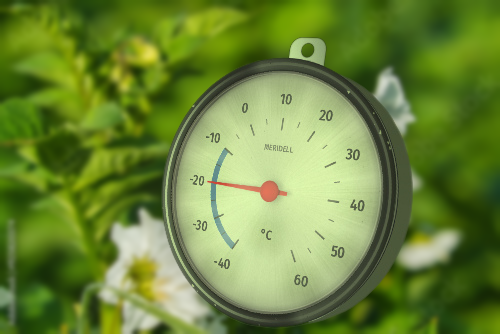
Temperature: -20
